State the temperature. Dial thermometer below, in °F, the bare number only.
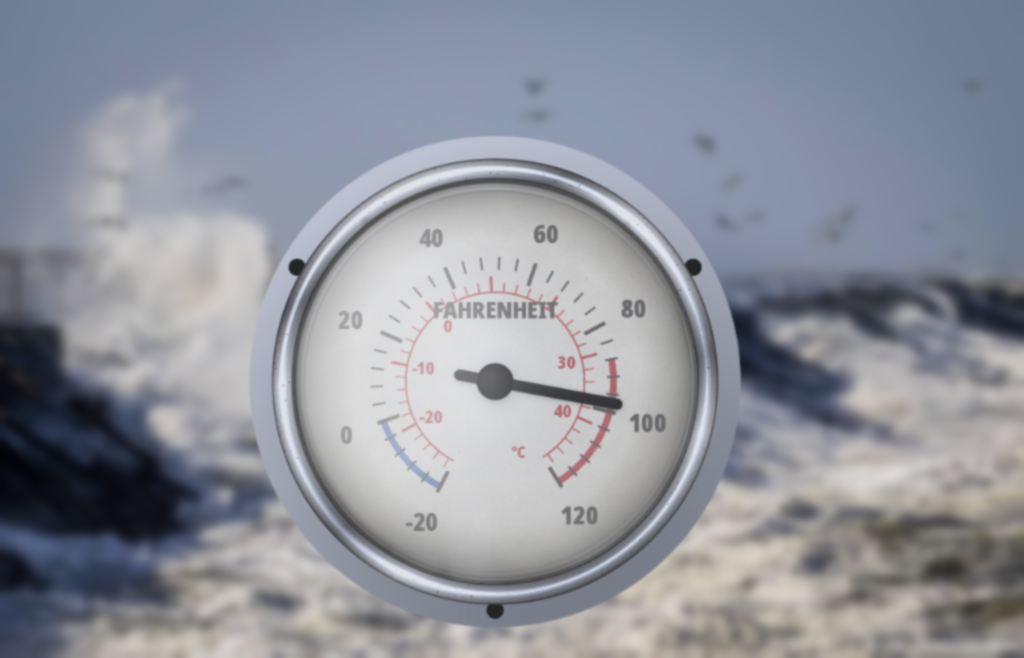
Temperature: 98
